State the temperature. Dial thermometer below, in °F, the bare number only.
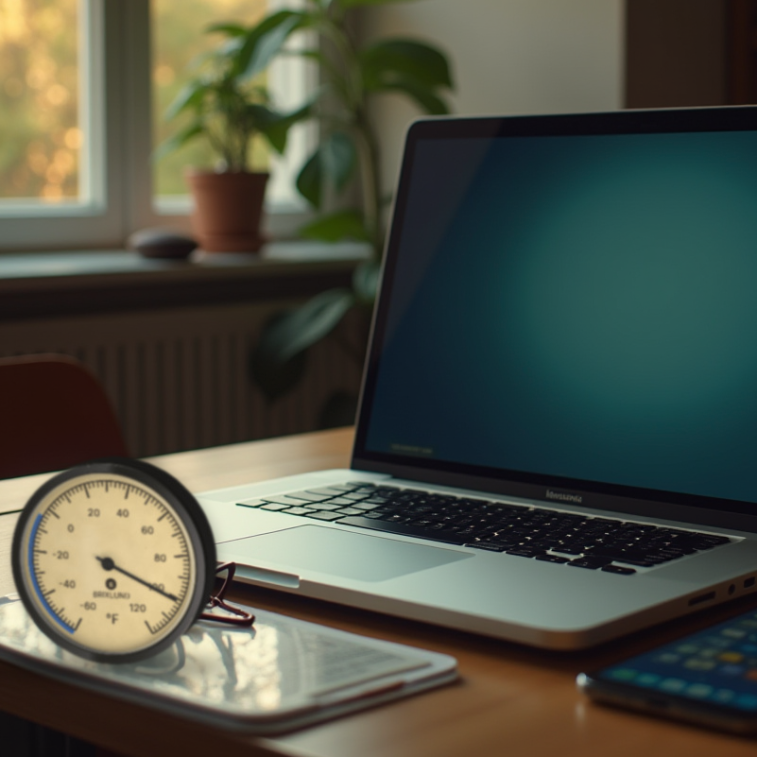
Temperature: 100
